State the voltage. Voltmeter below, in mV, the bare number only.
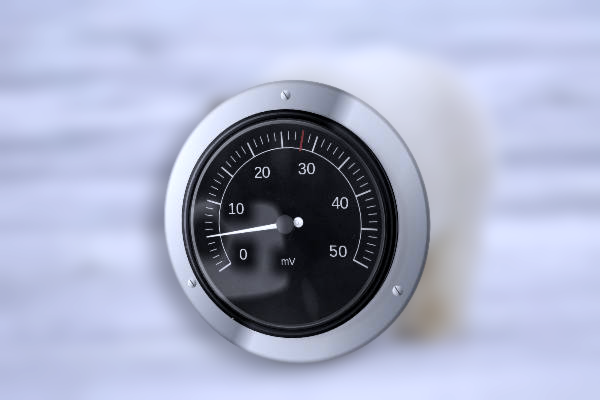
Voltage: 5
